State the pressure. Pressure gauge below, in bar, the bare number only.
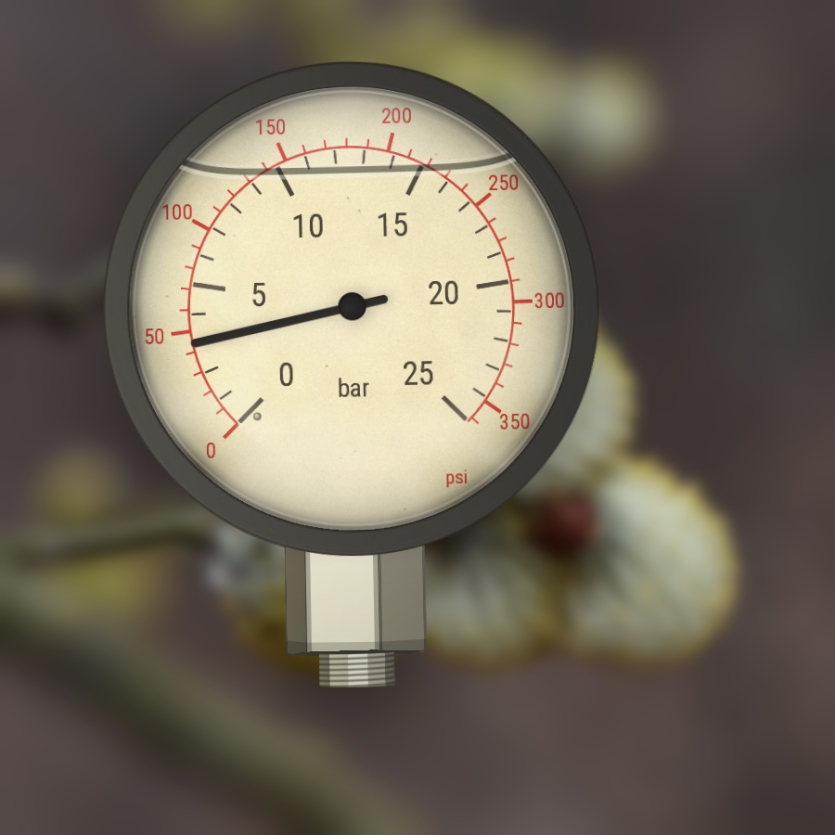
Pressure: 3
